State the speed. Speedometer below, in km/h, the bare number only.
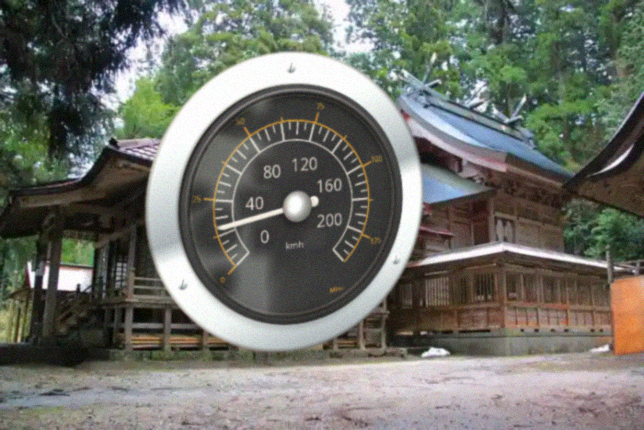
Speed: 25
